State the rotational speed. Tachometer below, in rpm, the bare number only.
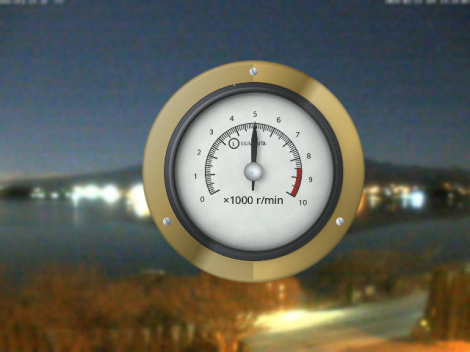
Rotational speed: 5000
